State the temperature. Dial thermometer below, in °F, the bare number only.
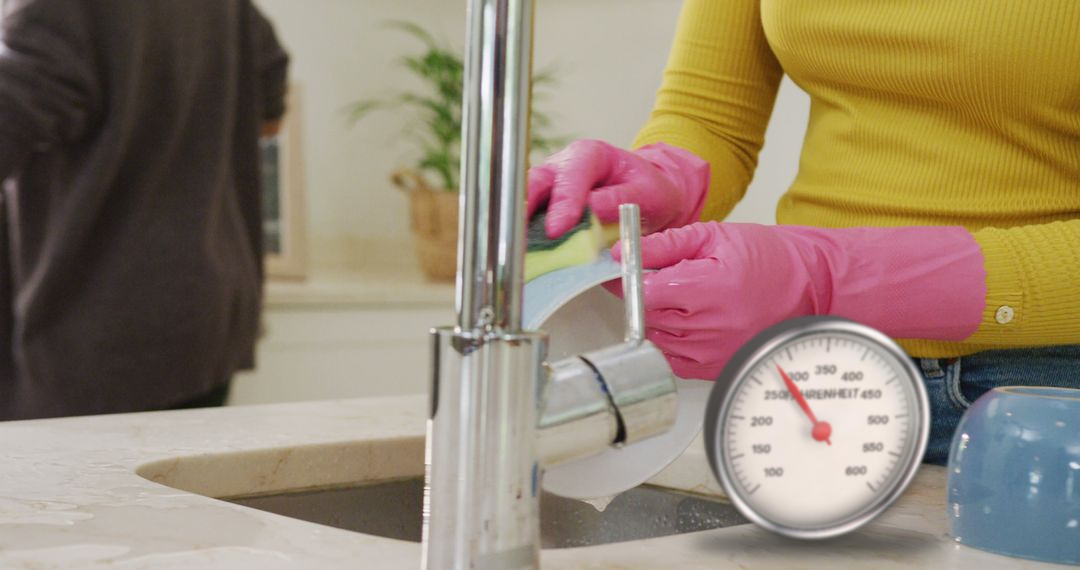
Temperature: 280
